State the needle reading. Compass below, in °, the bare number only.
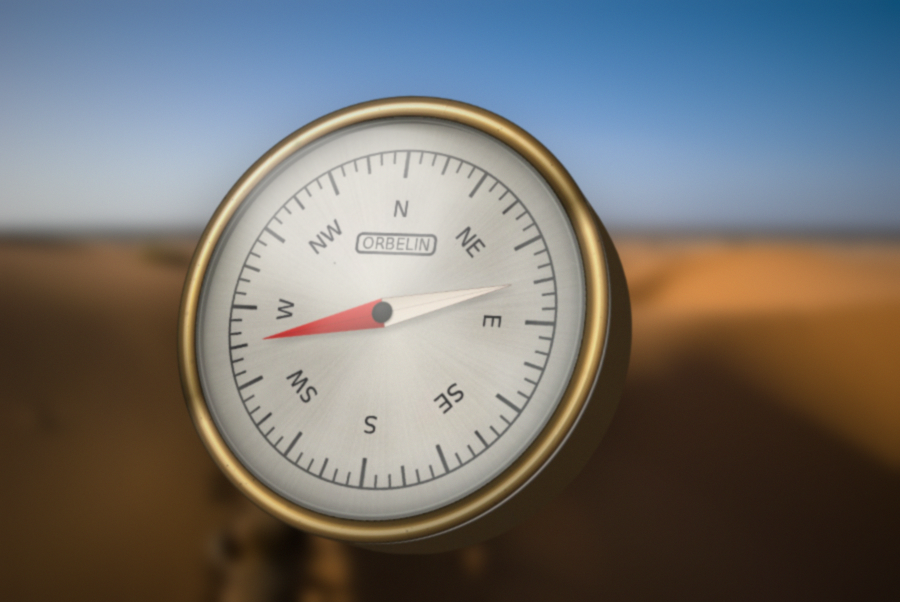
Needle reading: 255
